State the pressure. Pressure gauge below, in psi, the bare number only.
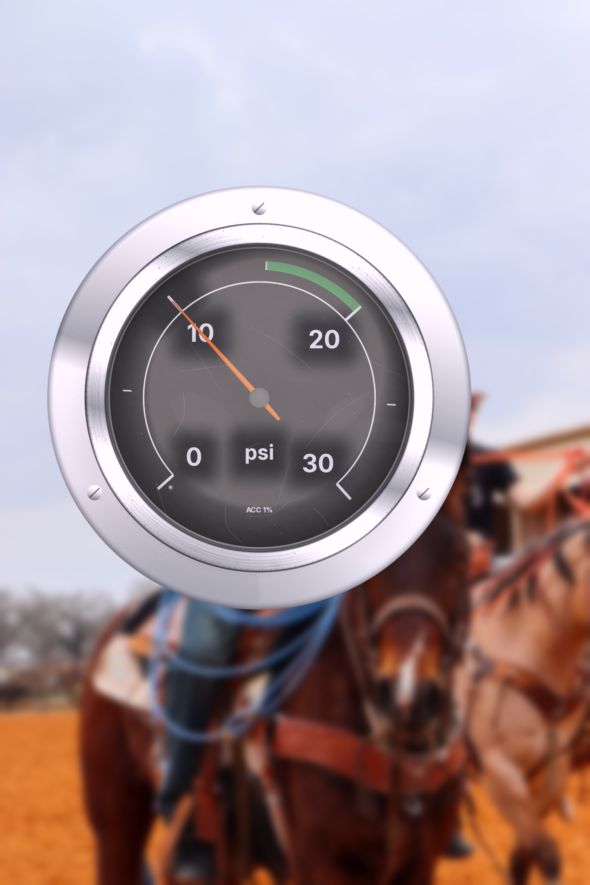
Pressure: 10
